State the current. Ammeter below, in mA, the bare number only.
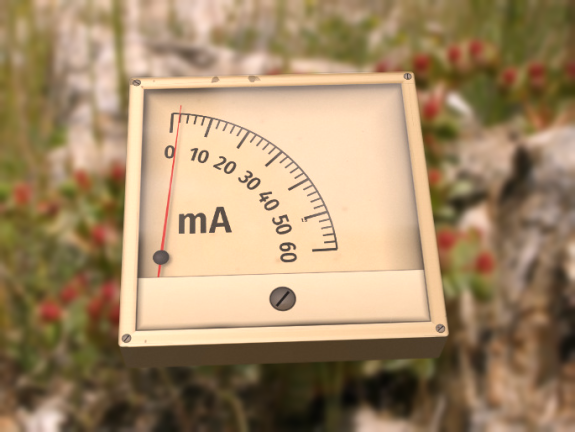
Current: 2
